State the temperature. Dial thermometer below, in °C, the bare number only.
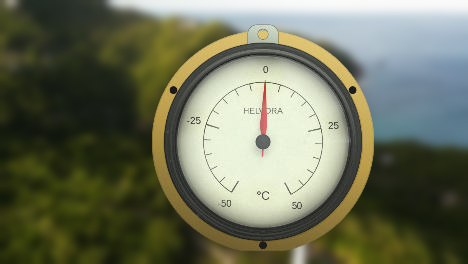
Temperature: 0
